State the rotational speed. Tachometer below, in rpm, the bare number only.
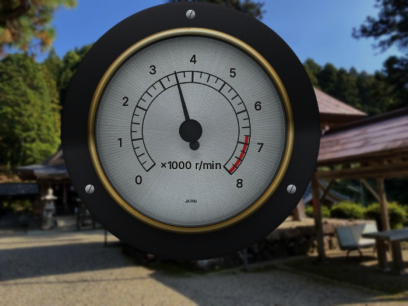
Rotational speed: 3500
